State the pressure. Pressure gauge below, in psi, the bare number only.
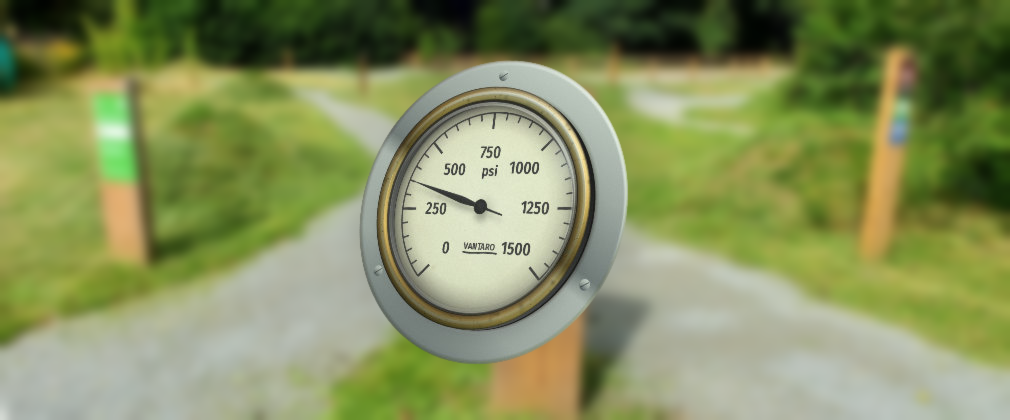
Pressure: 350
